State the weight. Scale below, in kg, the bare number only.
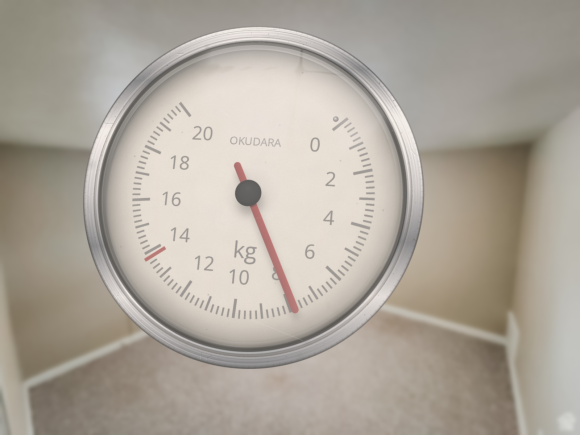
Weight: 7.8
